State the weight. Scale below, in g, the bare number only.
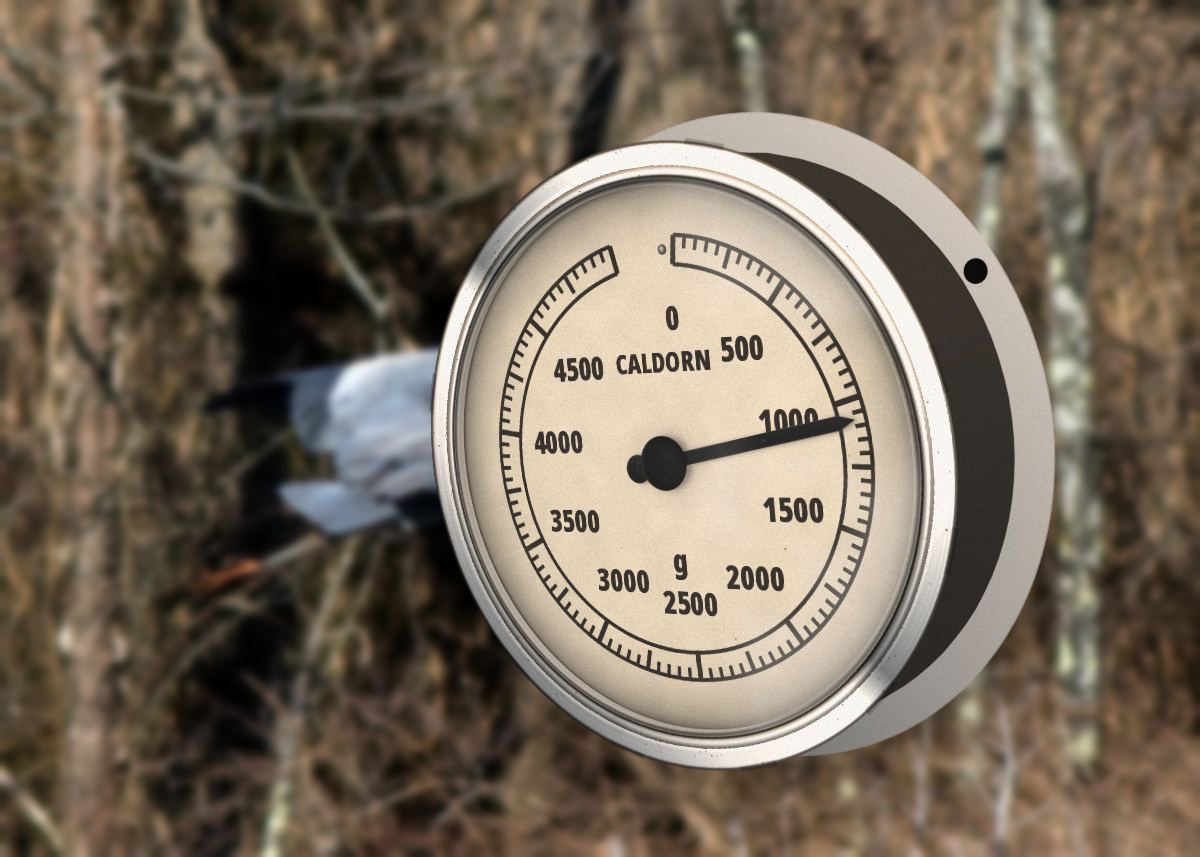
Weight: 1075
